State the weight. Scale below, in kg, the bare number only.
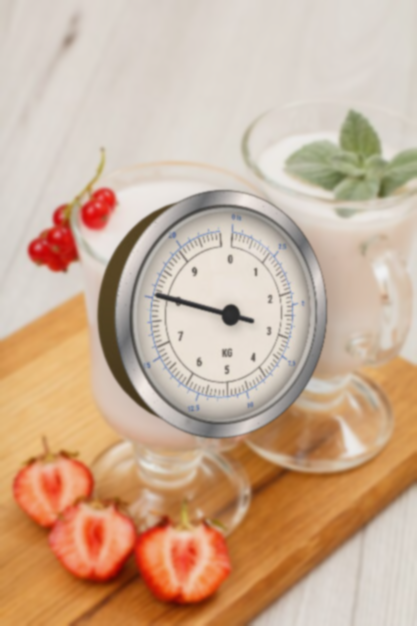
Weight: 8
